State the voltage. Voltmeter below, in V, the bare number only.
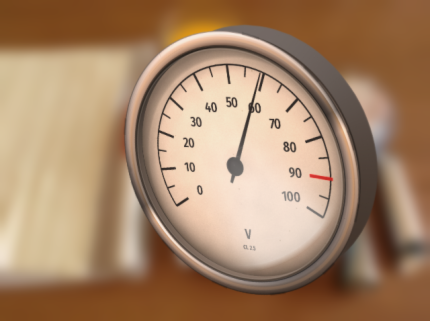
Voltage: 60
